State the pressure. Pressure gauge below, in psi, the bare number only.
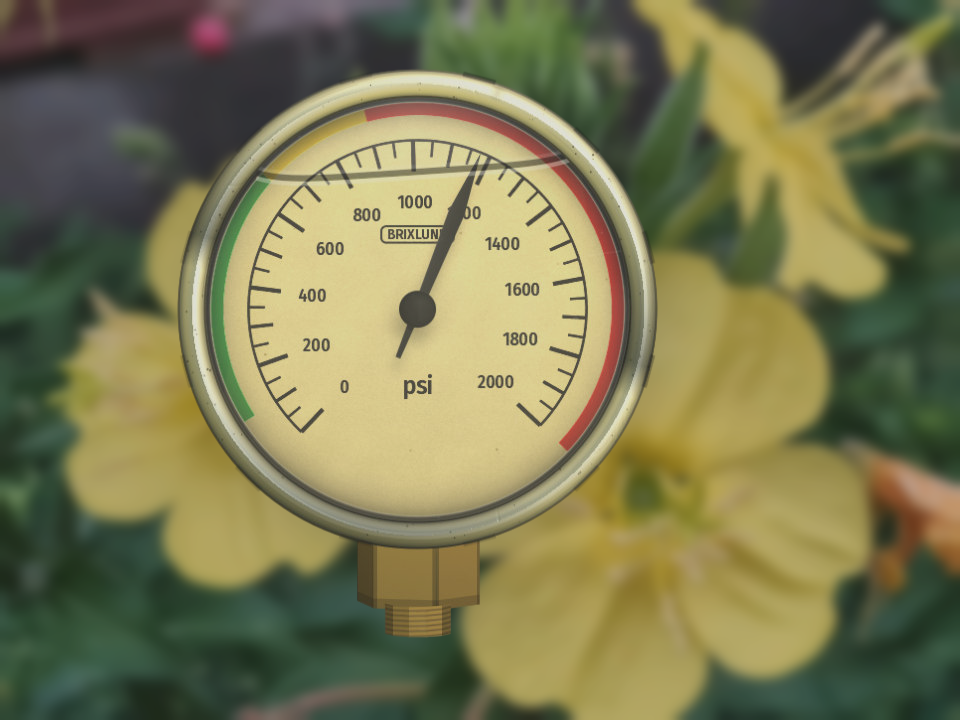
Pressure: 1175
